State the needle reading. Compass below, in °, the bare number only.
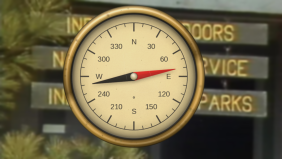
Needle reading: 80
